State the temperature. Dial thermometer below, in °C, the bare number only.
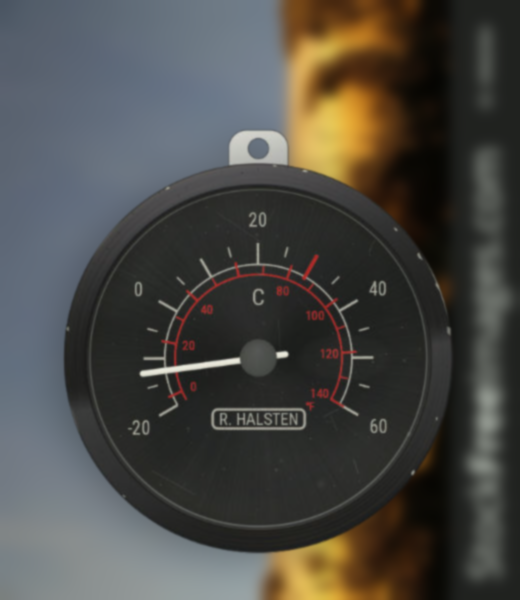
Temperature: -12.5
